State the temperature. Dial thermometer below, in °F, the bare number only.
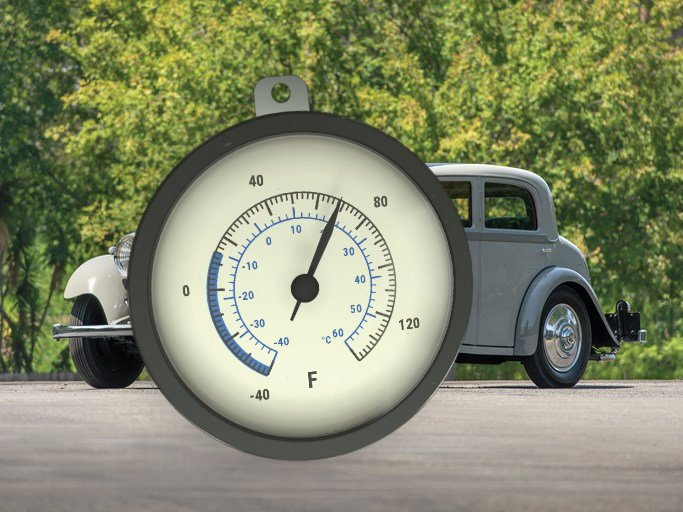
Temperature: 68
